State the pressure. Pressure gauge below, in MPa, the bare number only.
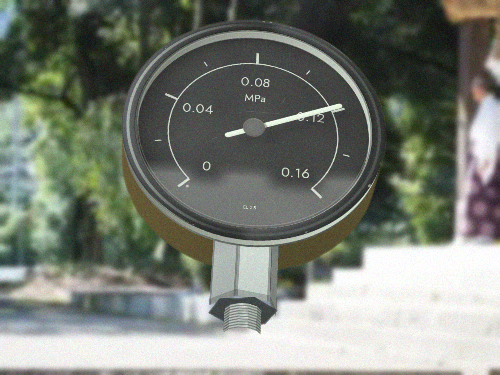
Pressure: 0.12
